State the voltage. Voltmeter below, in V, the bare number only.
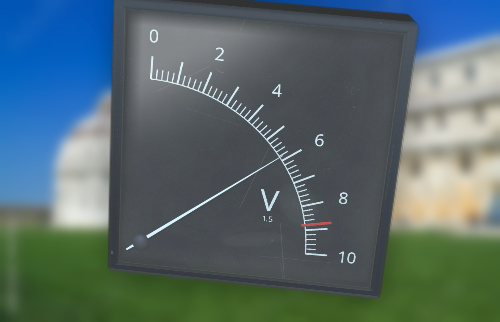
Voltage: 5.8
